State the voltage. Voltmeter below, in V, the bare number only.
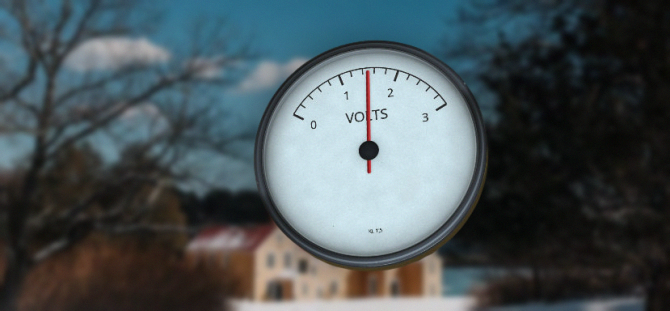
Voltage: 1.5
